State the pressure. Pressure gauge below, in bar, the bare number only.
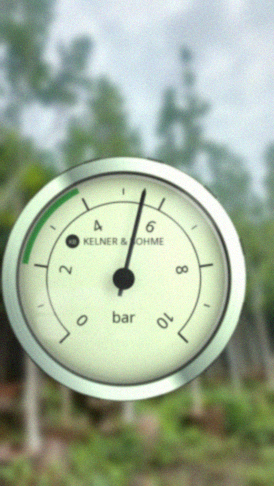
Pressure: 5.5
